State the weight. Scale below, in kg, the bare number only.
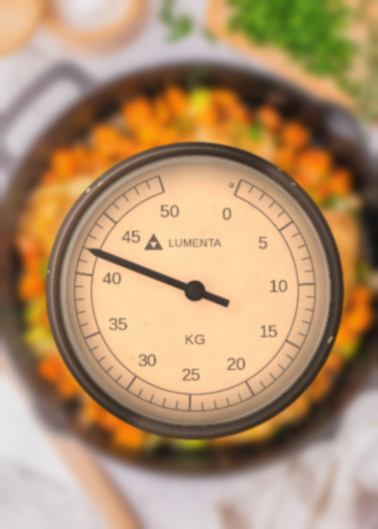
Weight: 42
